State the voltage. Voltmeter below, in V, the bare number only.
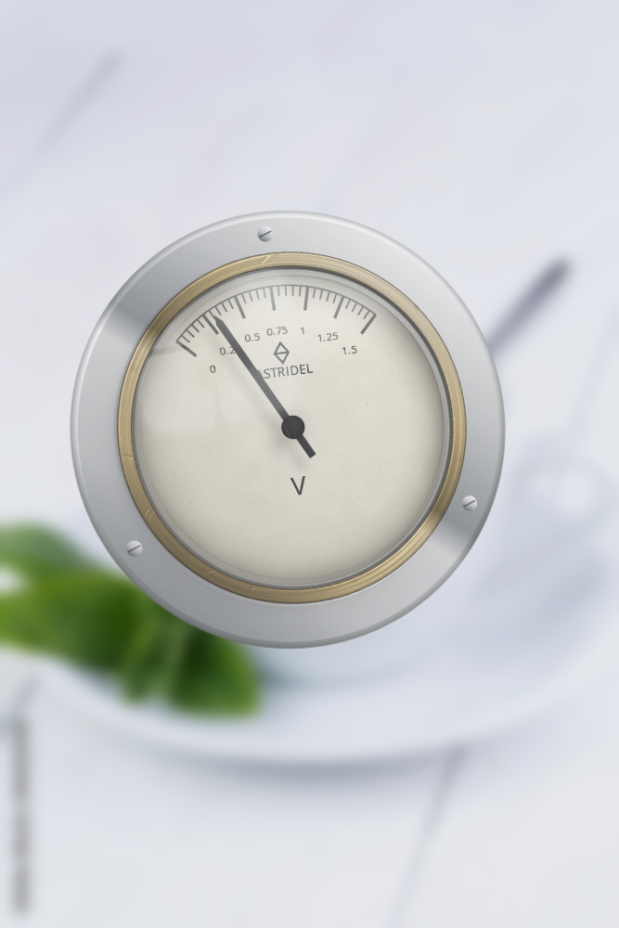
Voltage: 0.3
